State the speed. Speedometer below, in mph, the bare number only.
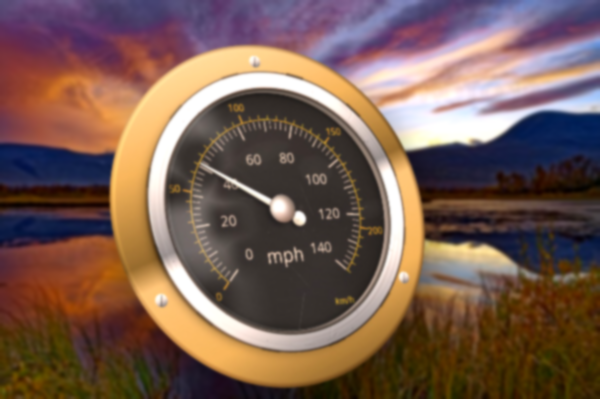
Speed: 40
